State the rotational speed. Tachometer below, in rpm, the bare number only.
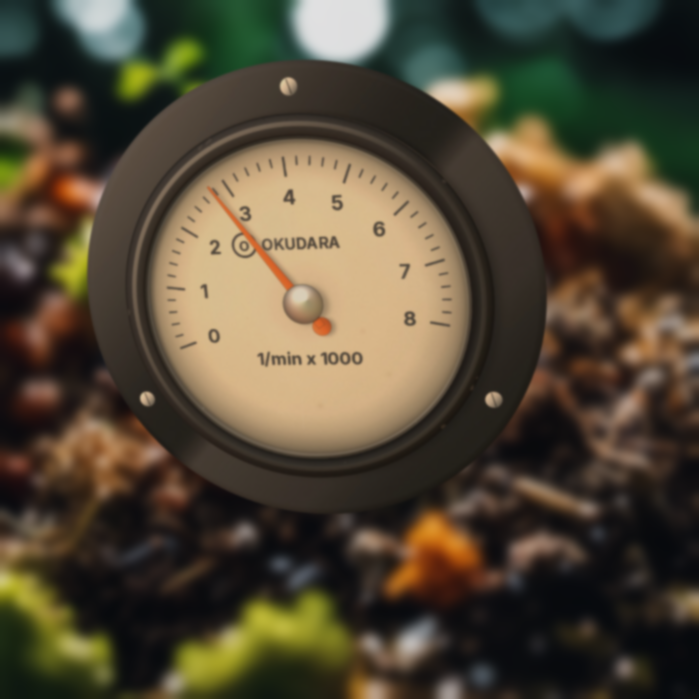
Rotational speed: 2800
